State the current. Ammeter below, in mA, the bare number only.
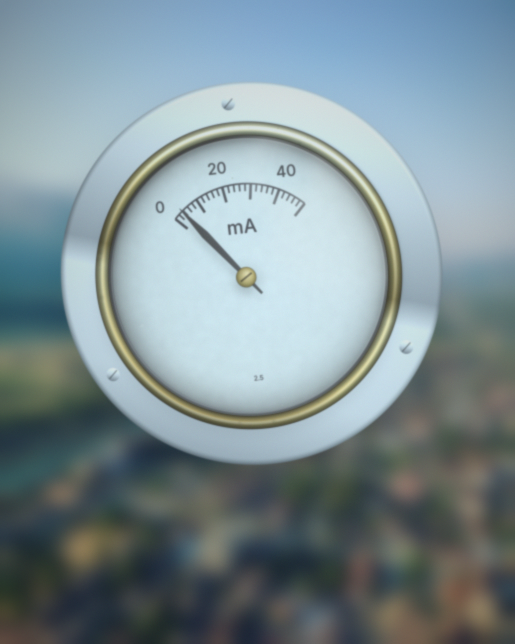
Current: 4
